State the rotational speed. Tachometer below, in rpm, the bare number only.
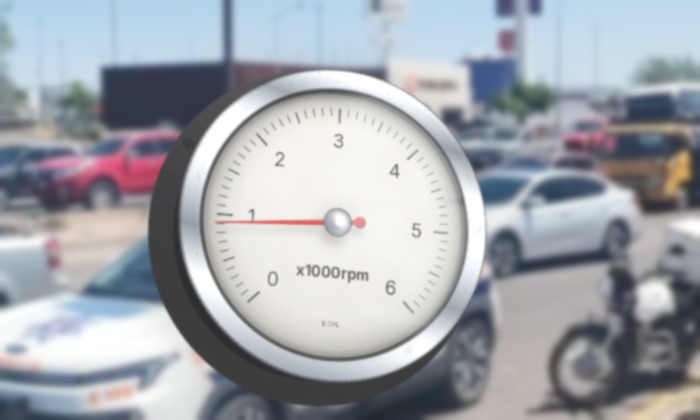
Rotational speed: 900
